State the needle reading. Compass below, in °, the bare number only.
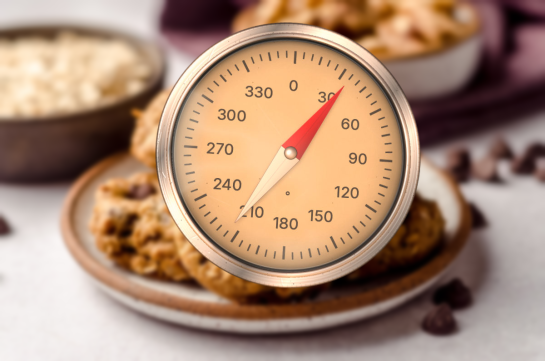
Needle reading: 35
